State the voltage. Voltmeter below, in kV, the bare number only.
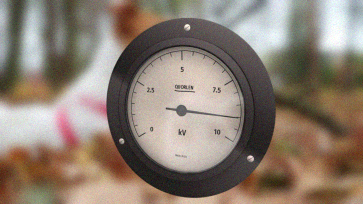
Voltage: 9
